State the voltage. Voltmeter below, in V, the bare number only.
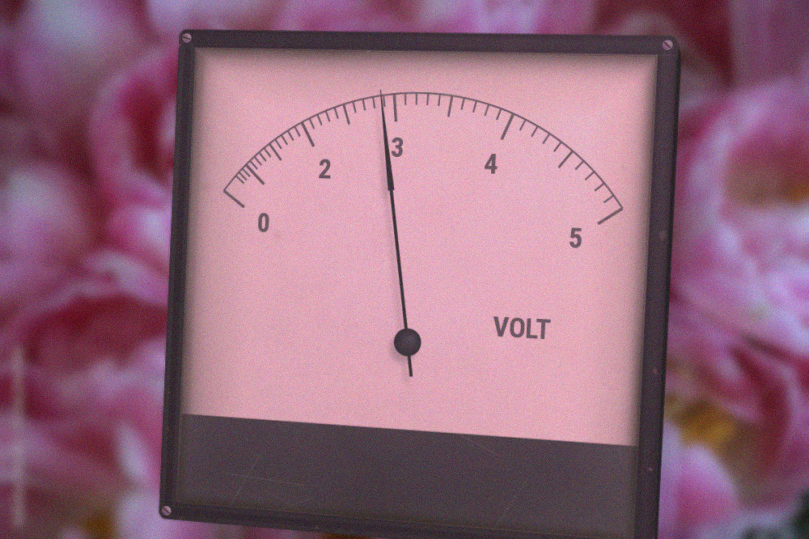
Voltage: 2.9
